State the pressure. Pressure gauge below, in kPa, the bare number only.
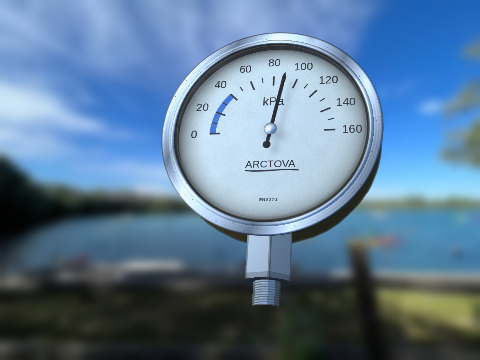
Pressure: 90
